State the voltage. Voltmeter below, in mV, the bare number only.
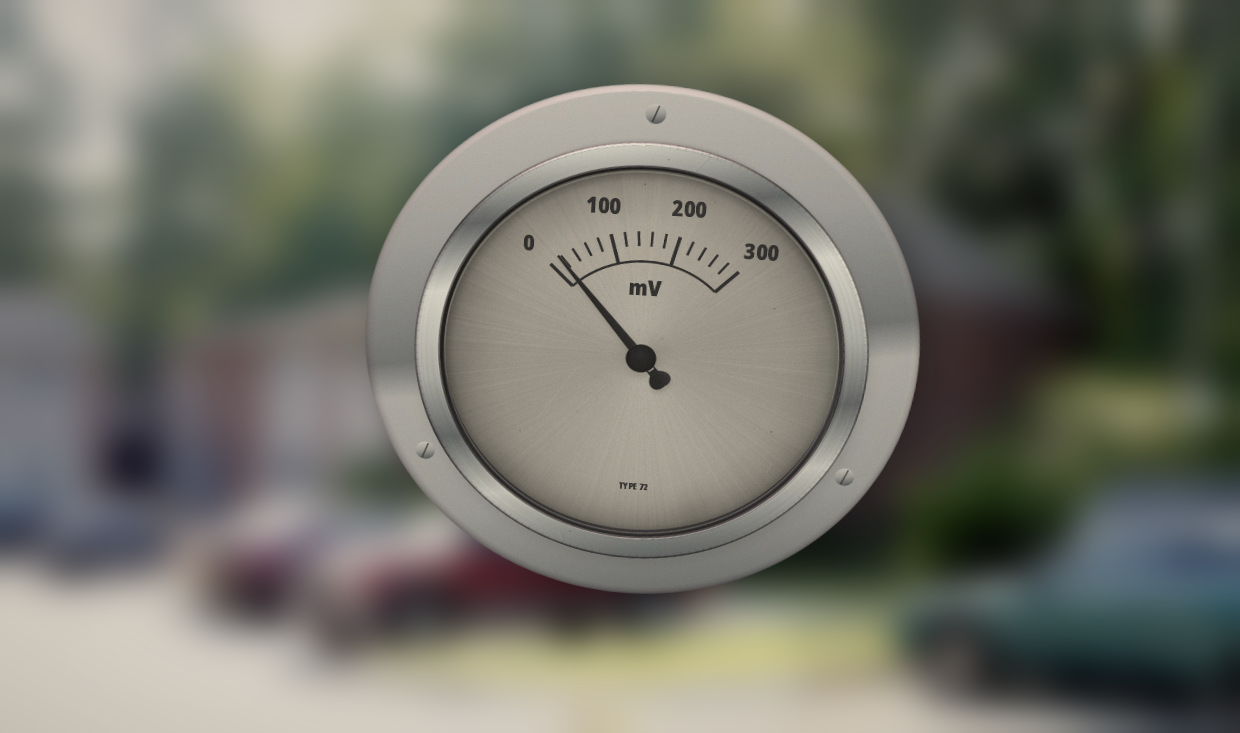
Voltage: 20
